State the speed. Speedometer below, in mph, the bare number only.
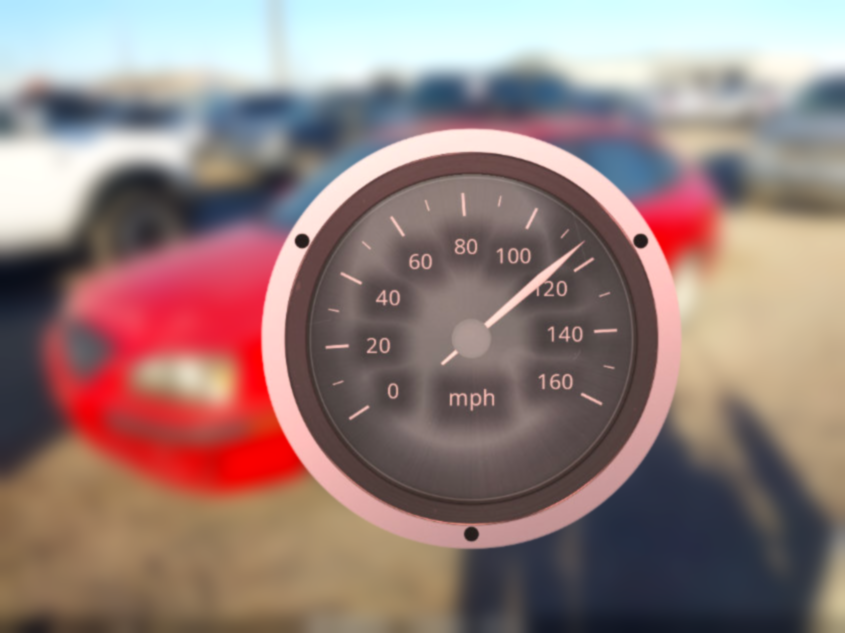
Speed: 115
